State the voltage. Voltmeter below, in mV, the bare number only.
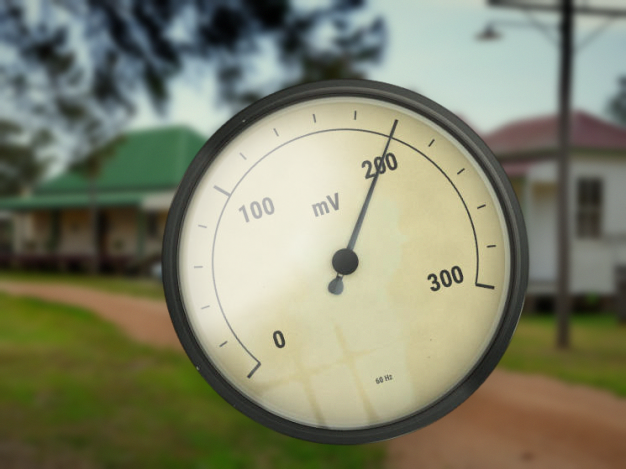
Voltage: 200
